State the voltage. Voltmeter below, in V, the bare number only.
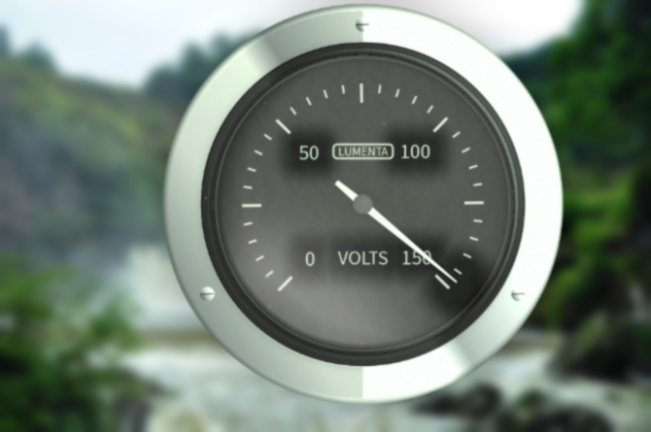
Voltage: 147.5
